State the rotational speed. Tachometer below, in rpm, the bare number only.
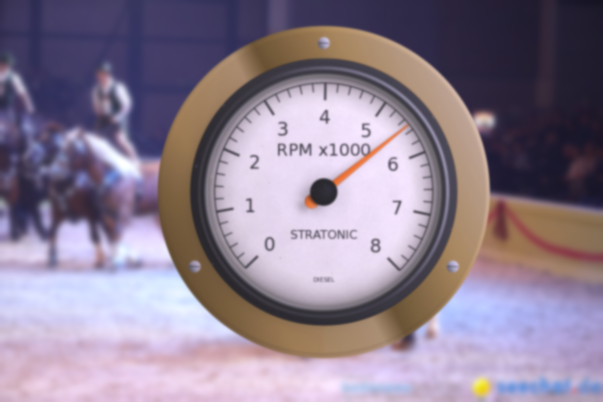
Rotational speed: 5500
